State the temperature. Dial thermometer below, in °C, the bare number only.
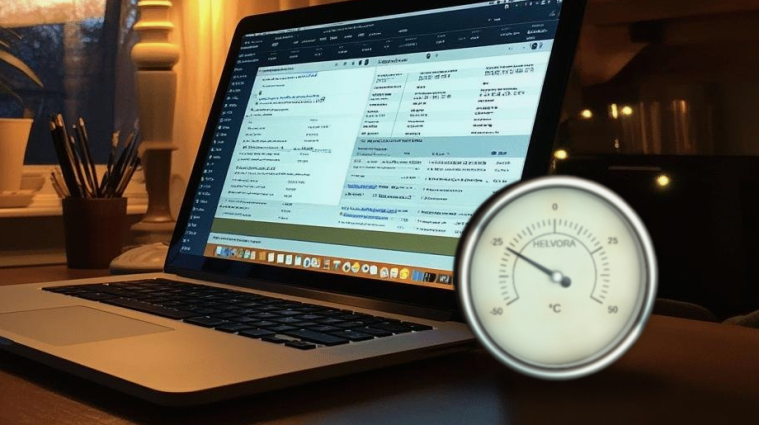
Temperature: -25
